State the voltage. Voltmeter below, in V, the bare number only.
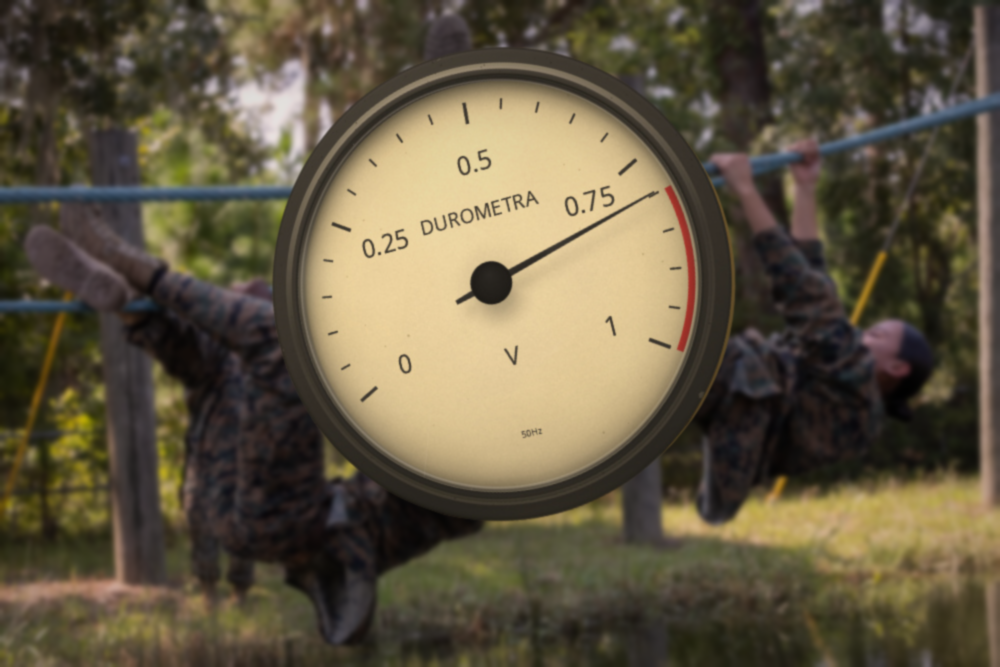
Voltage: 0.8
